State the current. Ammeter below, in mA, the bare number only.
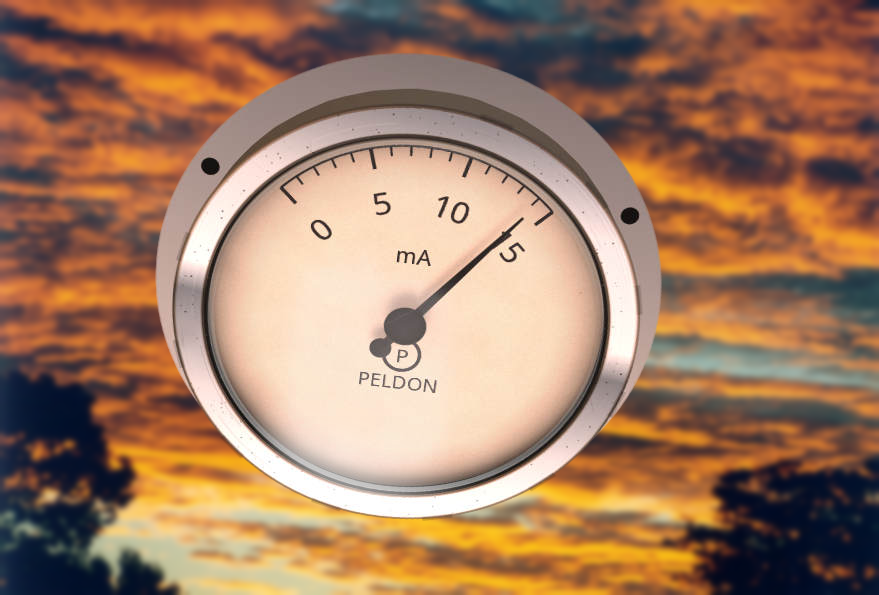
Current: 14
